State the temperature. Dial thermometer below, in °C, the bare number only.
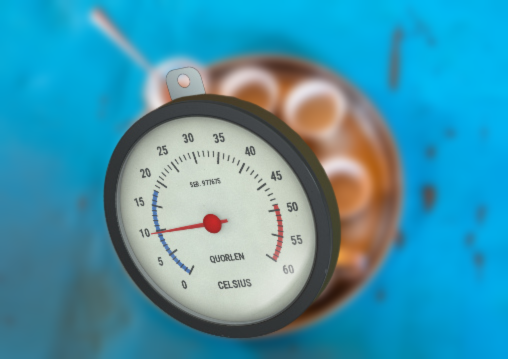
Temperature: 10
